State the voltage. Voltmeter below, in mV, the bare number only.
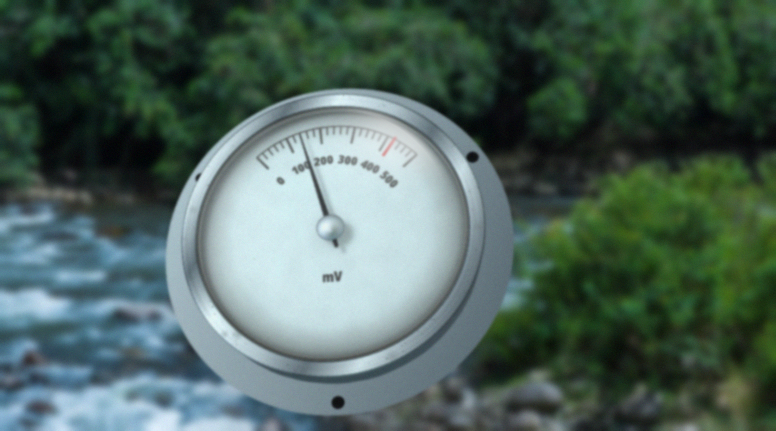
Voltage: 140
